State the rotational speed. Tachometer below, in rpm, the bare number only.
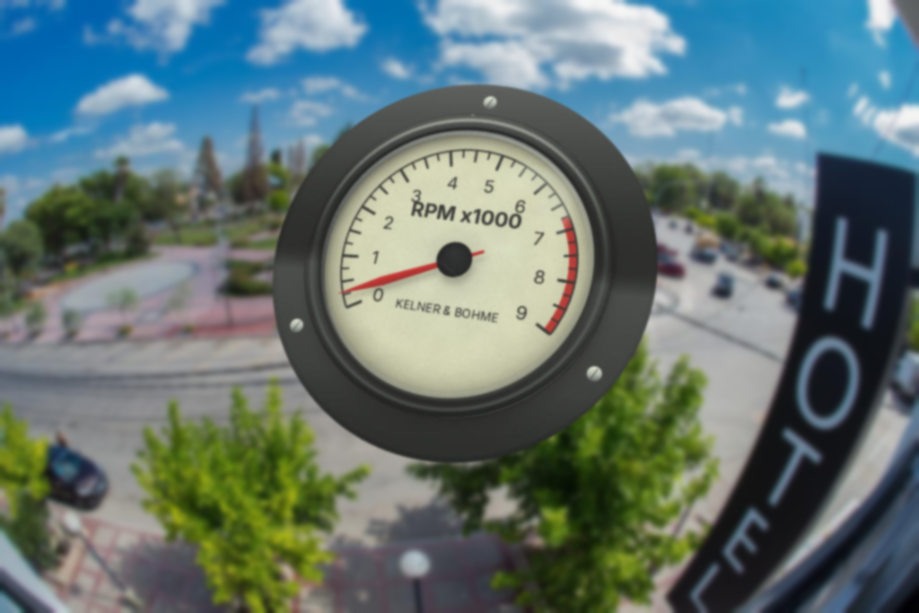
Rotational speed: 250
